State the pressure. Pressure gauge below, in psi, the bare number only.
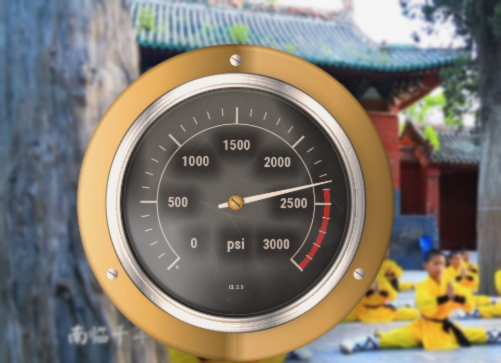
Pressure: 2350
